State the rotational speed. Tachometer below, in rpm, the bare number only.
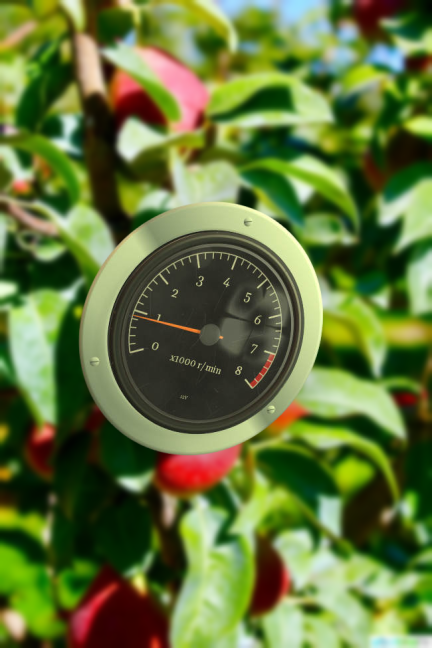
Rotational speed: 900
